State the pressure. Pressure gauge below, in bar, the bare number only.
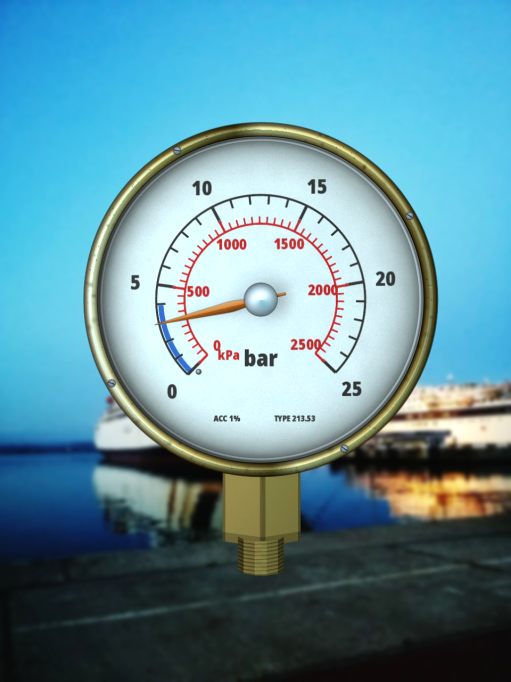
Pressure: 3
